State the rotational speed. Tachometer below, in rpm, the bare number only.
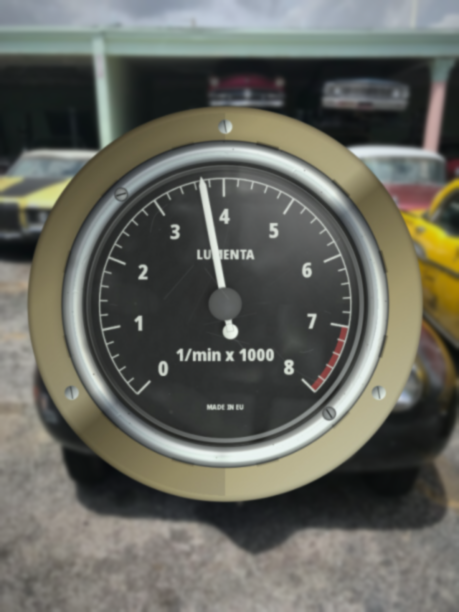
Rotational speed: 3700
